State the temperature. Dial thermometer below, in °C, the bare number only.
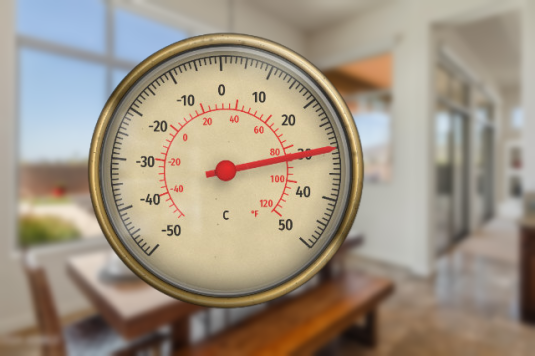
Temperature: 30
